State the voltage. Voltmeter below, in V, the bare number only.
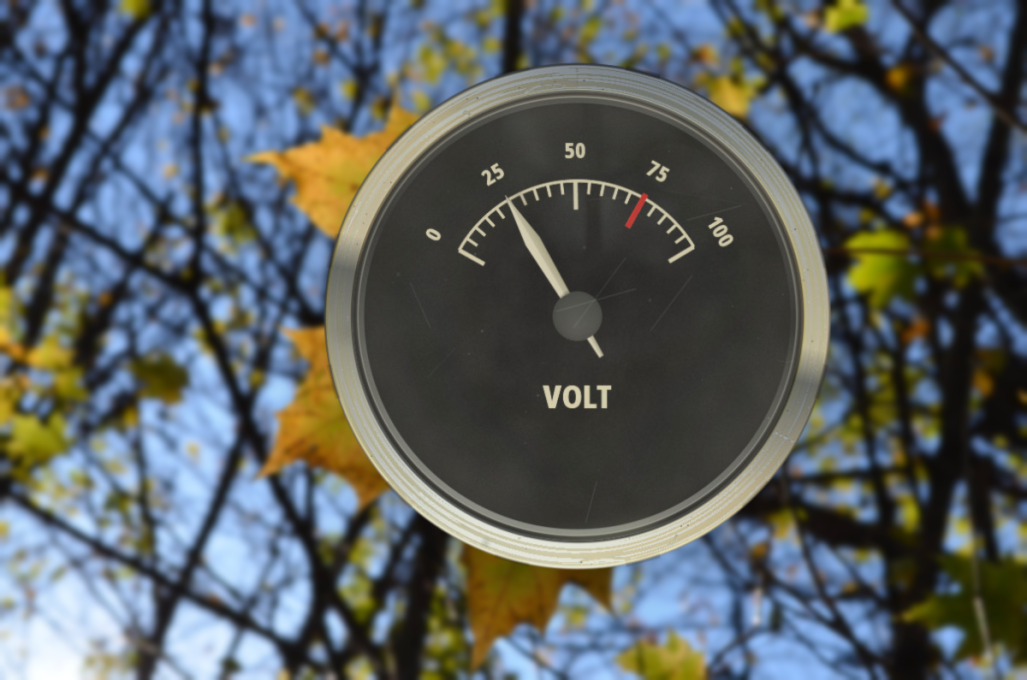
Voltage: 25
